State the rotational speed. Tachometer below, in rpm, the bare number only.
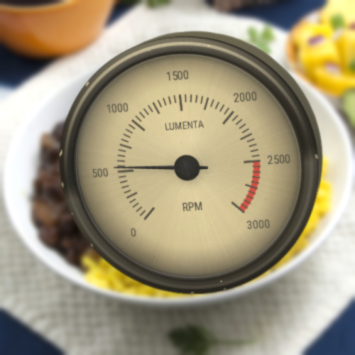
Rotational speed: 550
